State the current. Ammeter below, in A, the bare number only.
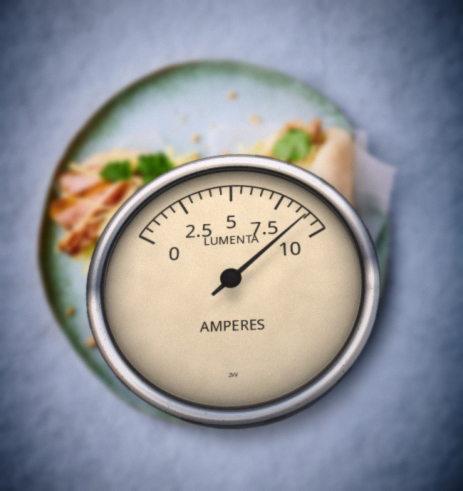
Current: 9
